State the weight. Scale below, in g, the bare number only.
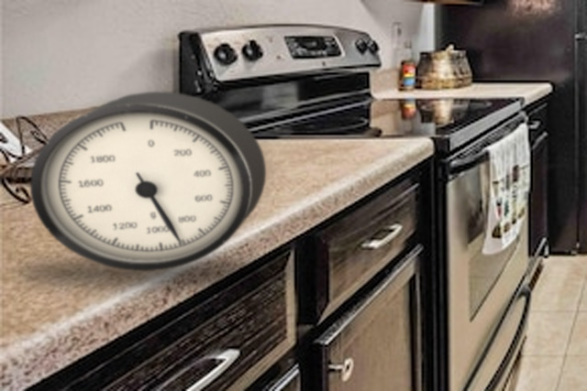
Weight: 900
